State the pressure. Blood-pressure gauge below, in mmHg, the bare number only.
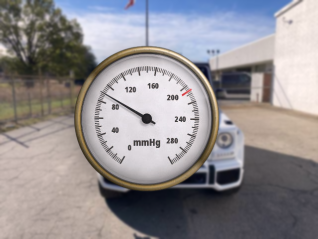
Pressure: 90
